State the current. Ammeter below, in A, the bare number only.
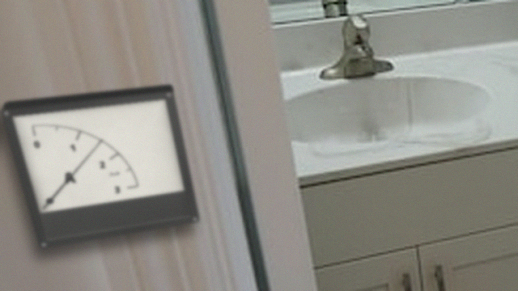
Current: 1.5
